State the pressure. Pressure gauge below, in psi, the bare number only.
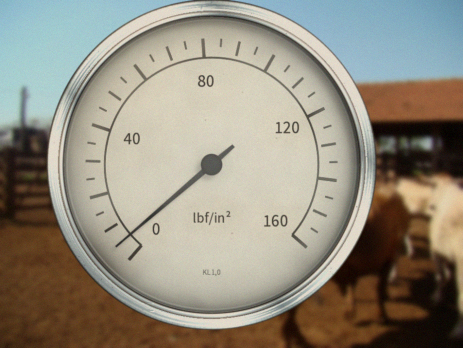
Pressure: 5
